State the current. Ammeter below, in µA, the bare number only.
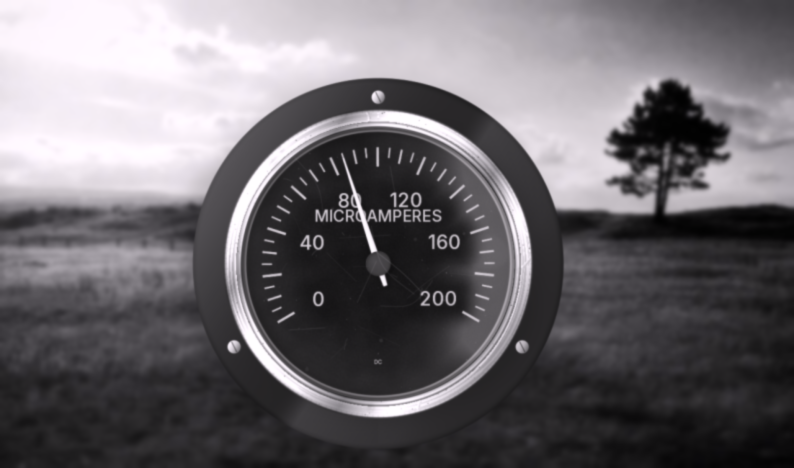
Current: 85
